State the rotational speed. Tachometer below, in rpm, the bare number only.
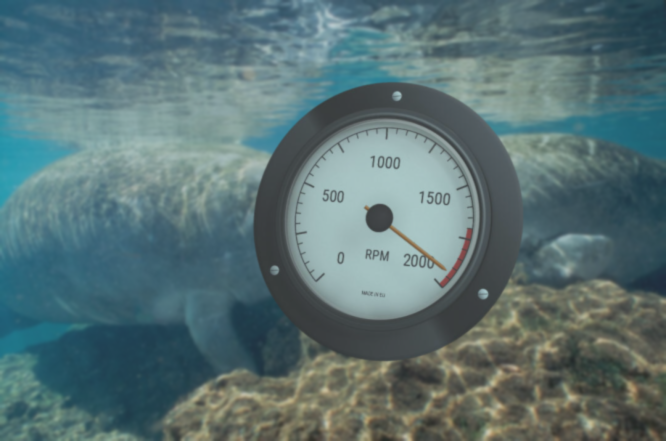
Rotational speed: 1925
